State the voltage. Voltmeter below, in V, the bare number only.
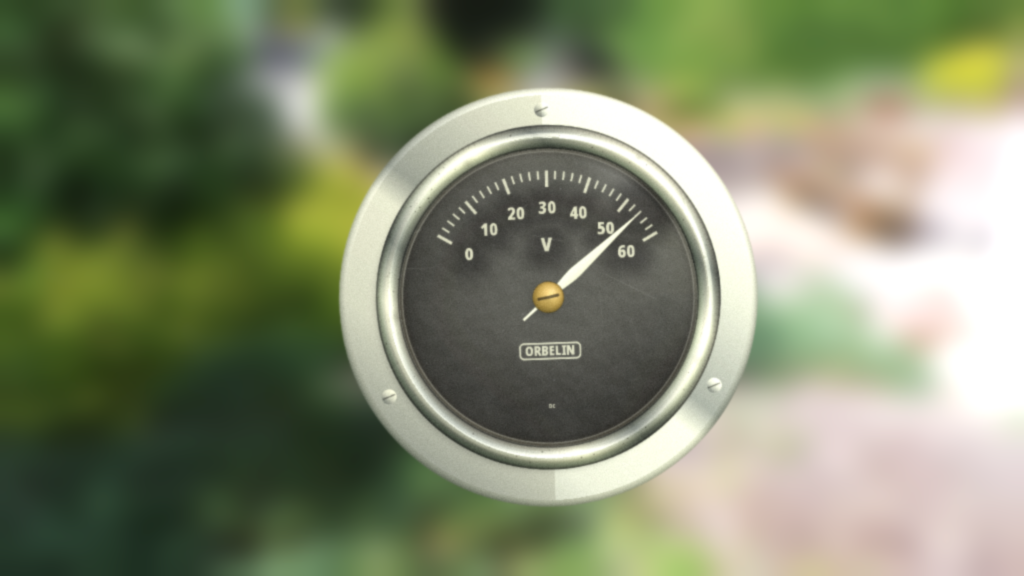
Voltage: 54
